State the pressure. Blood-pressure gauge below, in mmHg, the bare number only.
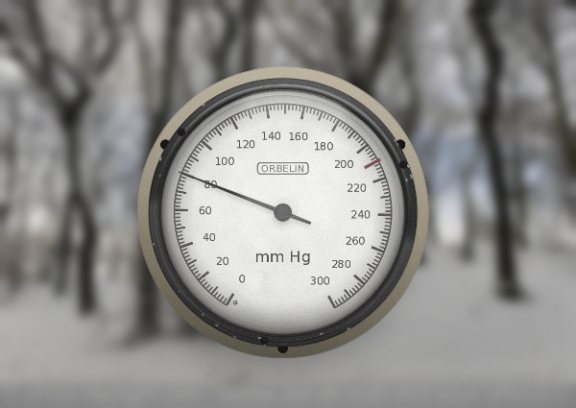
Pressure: 80
